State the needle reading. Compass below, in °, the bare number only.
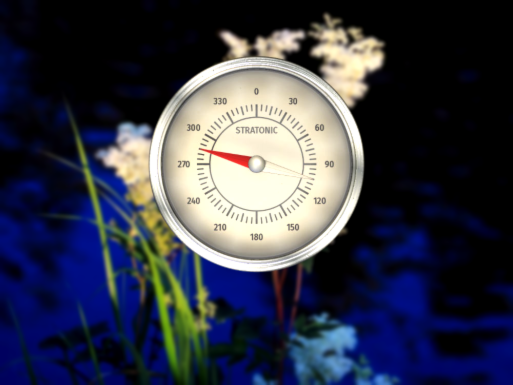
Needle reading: 285
